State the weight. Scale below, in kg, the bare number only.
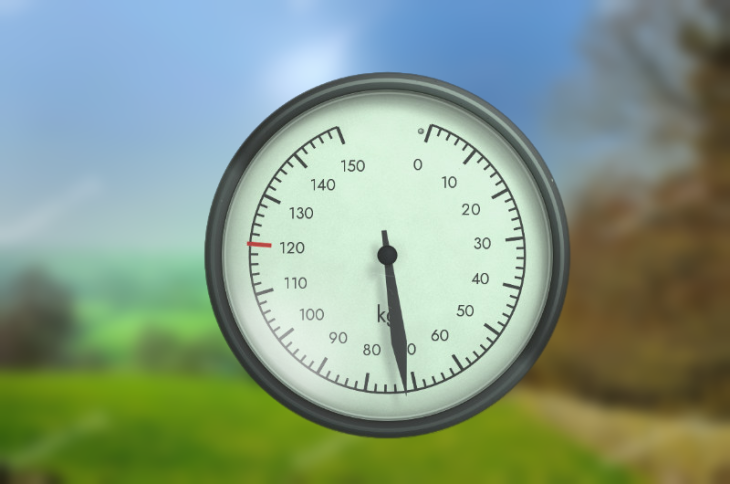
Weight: 72
